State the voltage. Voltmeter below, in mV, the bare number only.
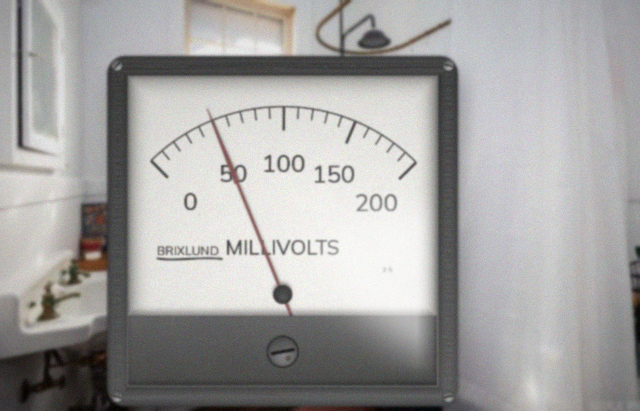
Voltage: 50
